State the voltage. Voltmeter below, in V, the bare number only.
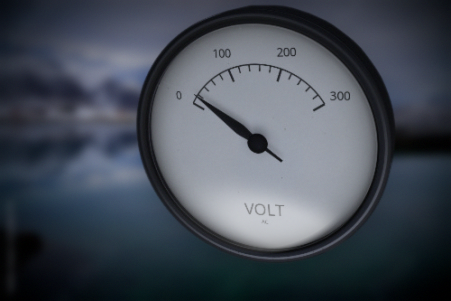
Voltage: 20
